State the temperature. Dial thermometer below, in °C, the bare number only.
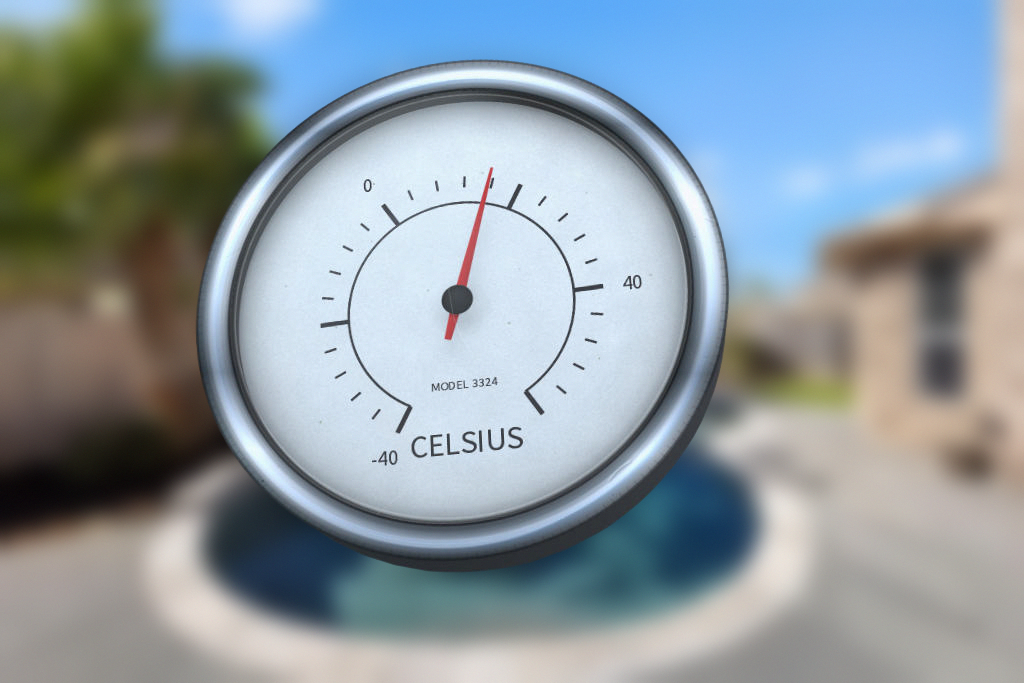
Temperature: 16
